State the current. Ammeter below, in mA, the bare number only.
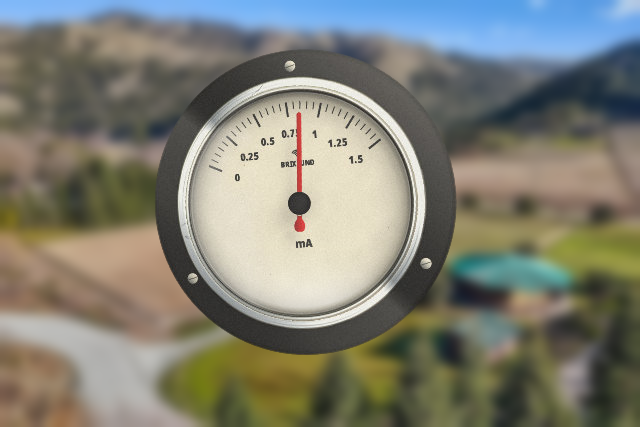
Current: 0.85
